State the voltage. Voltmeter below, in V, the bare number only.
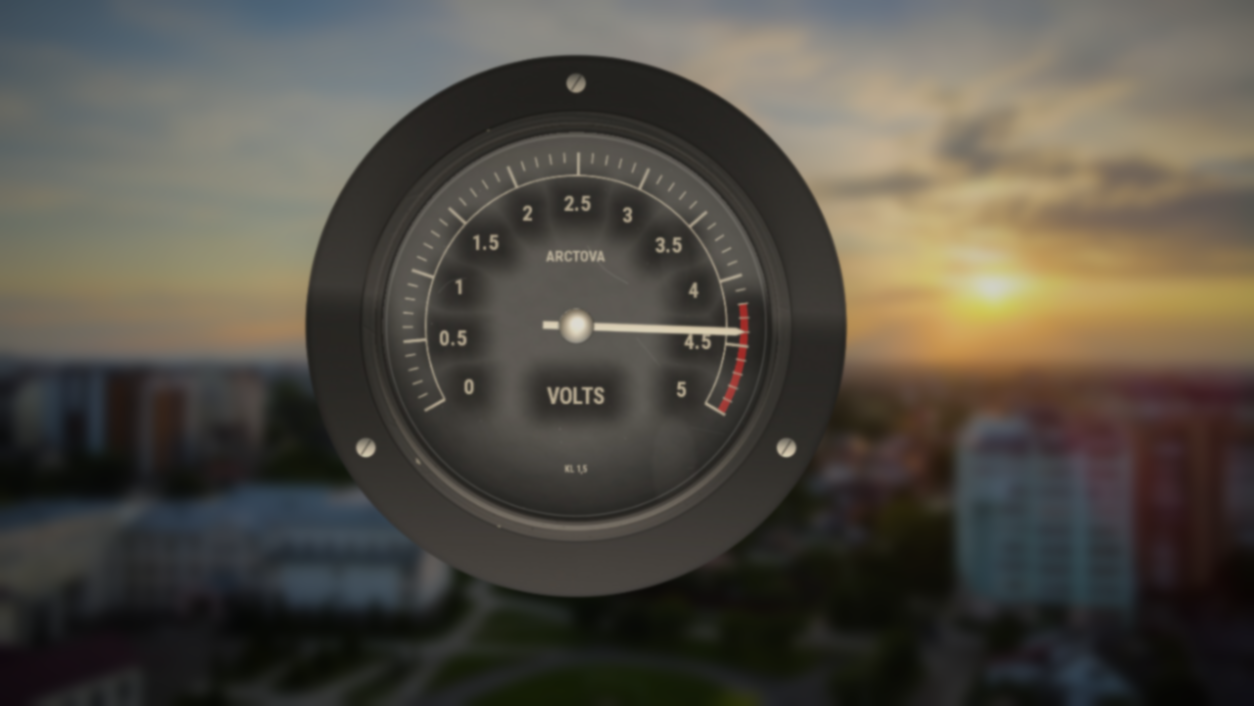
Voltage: 4.4
